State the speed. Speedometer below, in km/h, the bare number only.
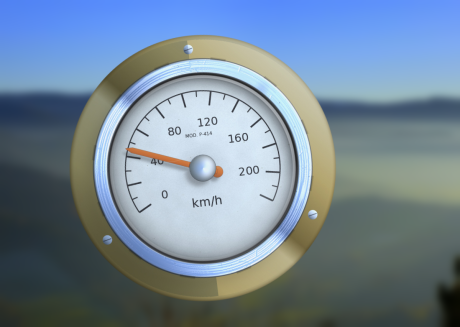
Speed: 45
